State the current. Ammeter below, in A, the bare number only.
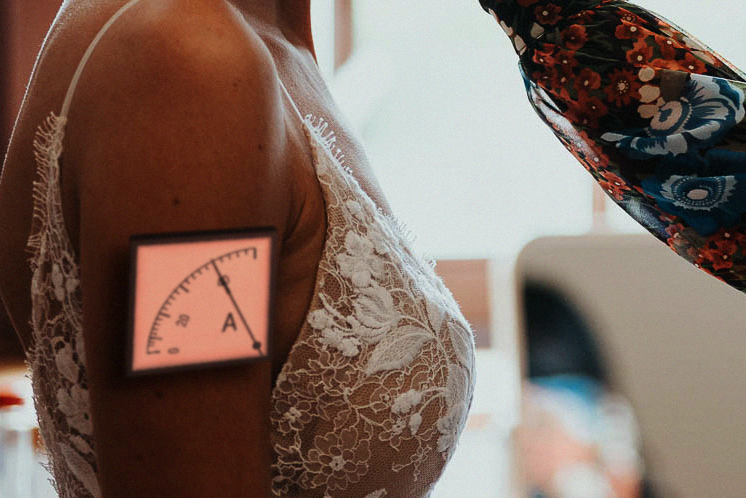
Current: 40
